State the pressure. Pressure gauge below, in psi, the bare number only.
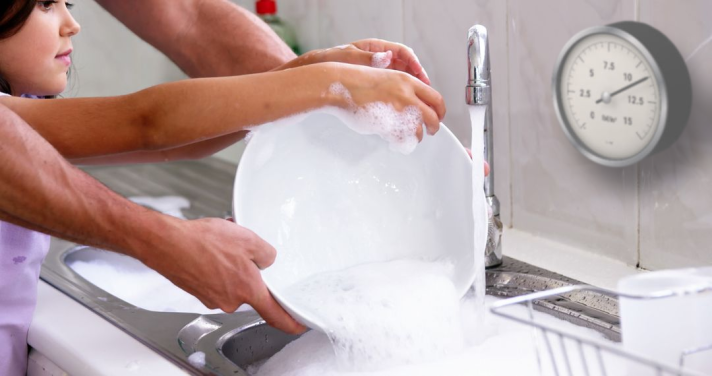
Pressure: 11
